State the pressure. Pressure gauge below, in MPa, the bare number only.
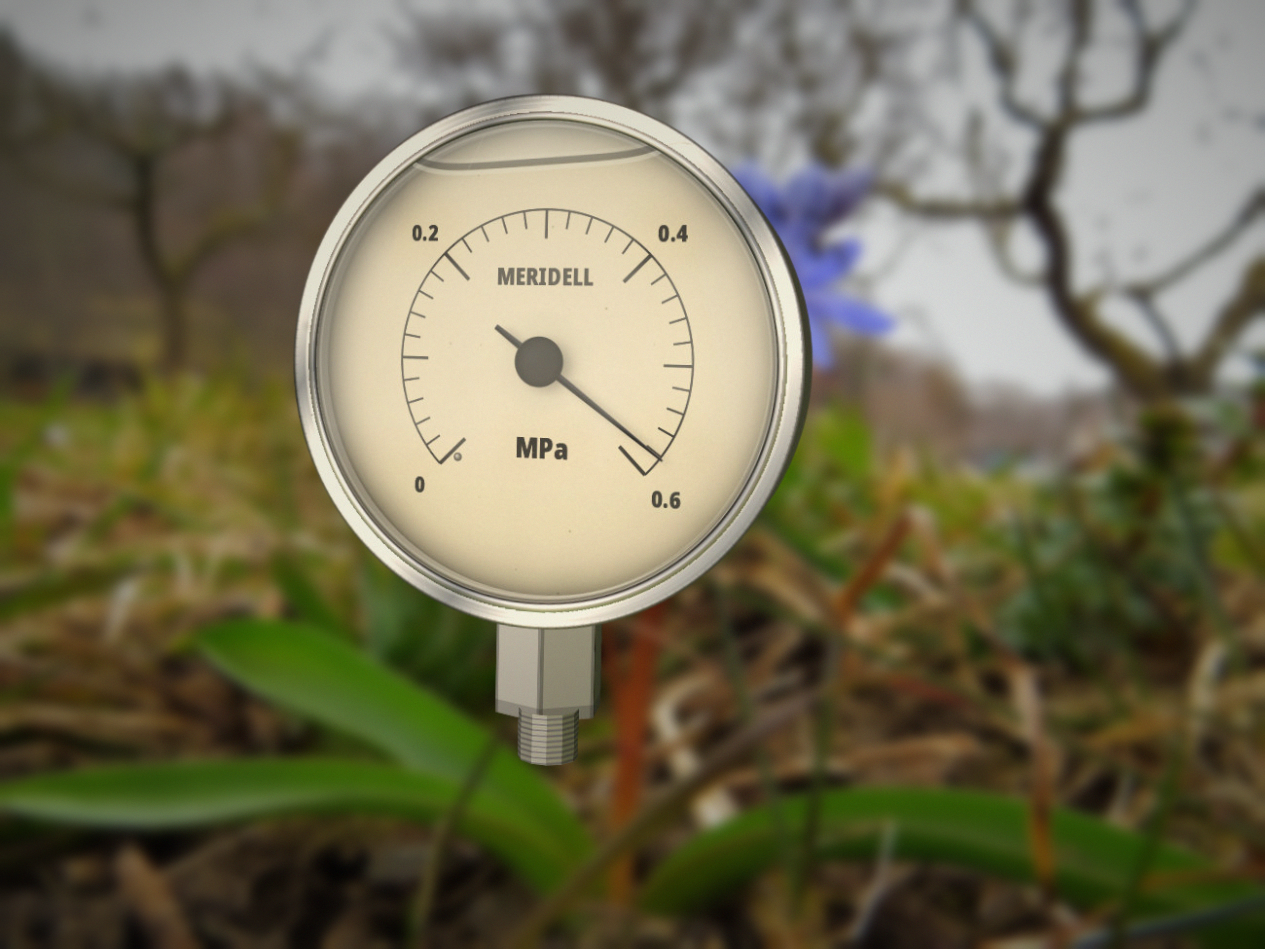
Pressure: 0.58
